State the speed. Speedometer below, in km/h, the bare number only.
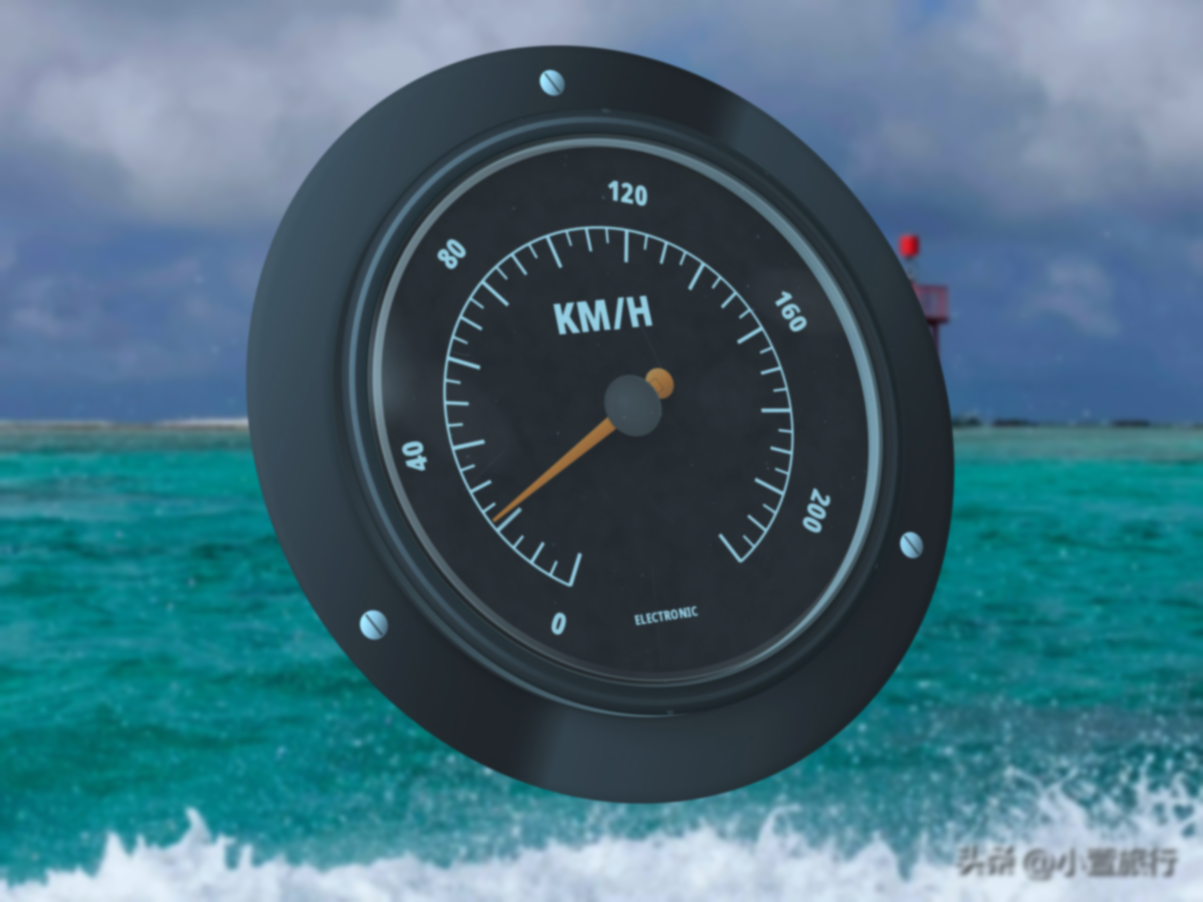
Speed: 22.5
